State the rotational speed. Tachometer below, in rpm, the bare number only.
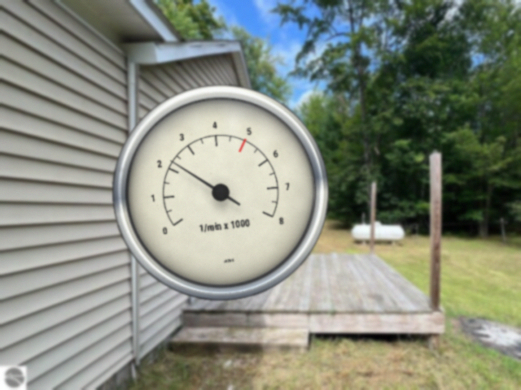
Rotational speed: 2250
